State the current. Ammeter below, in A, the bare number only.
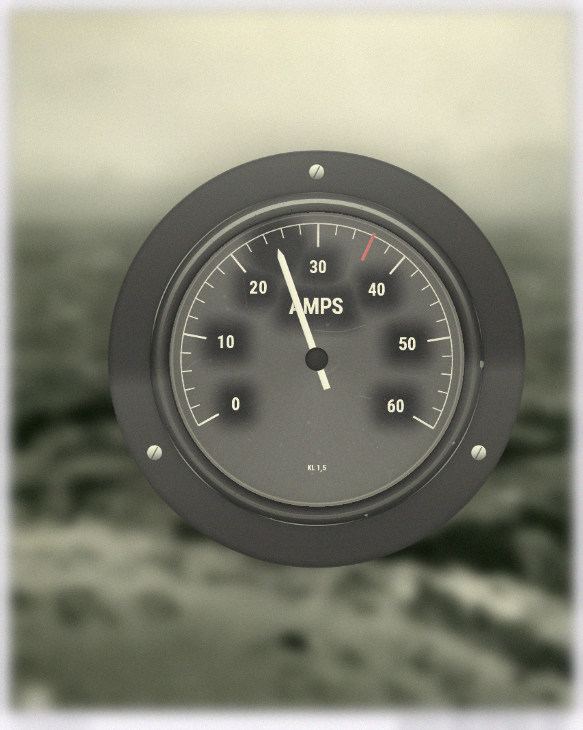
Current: 25
